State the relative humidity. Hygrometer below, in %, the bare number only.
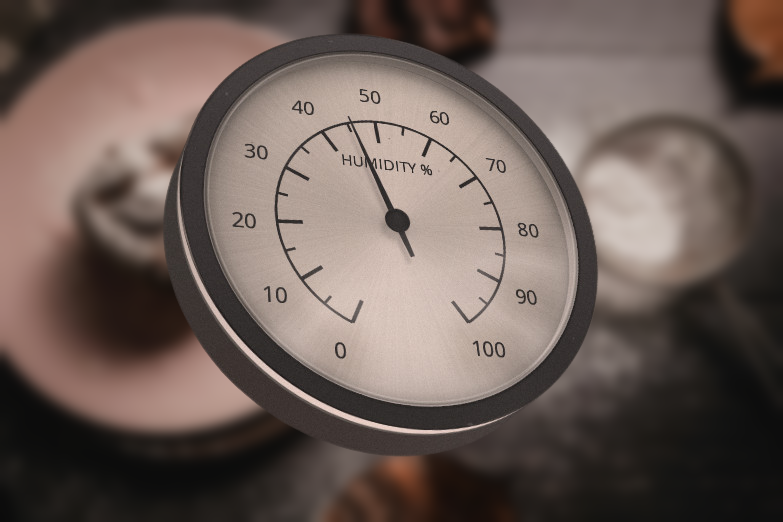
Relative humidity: 45
